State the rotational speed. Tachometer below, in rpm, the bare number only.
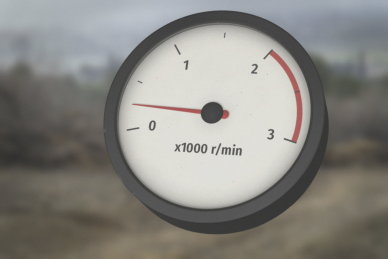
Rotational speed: 250
